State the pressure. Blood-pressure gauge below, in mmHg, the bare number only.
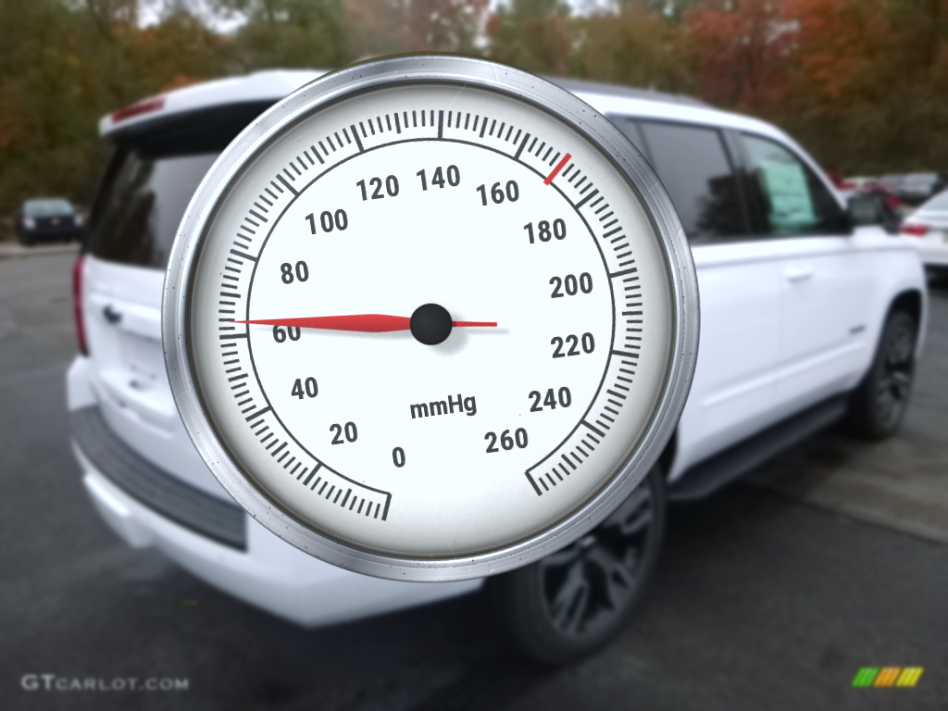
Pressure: 64
